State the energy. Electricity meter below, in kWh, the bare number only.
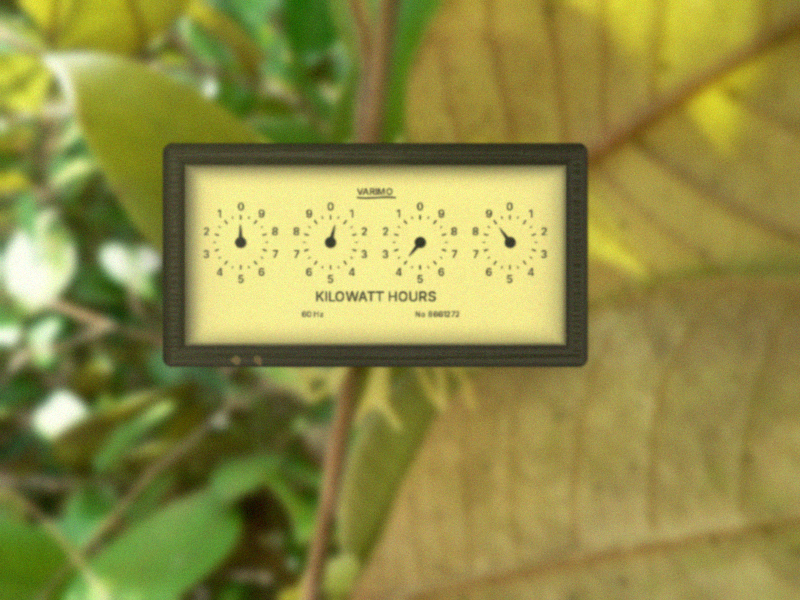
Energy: 39
